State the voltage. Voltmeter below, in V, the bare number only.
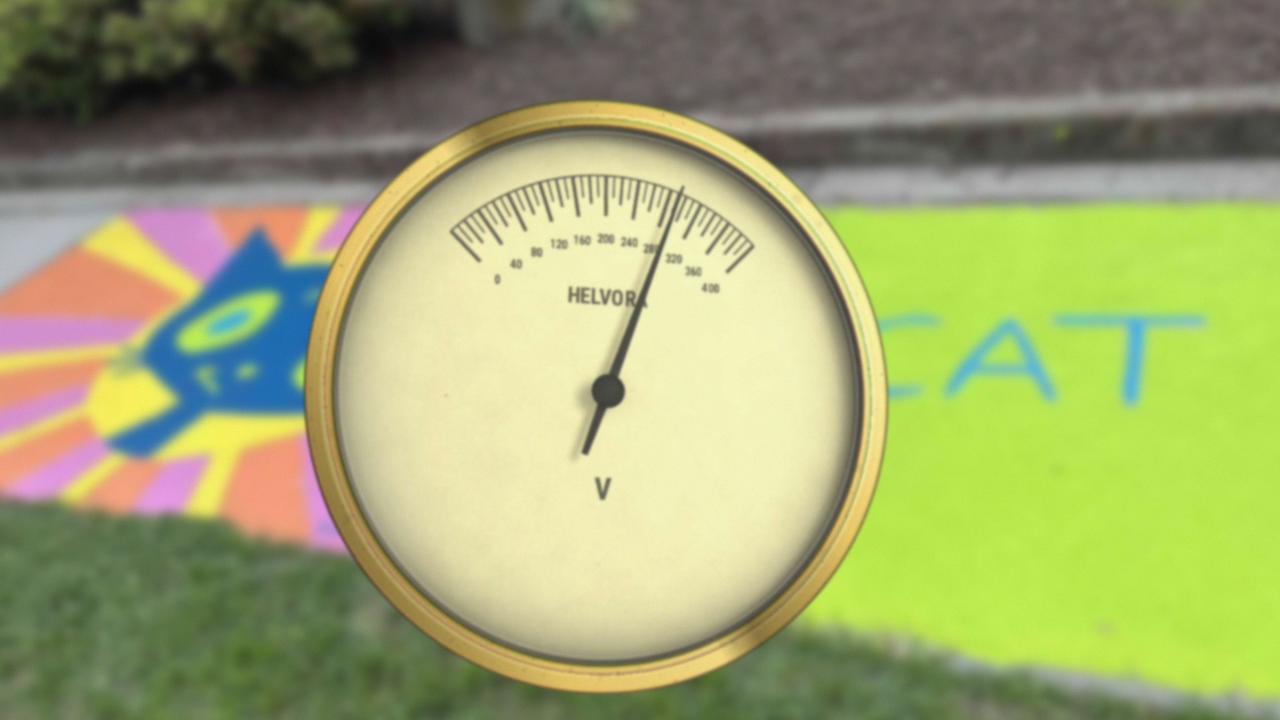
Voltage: 290
